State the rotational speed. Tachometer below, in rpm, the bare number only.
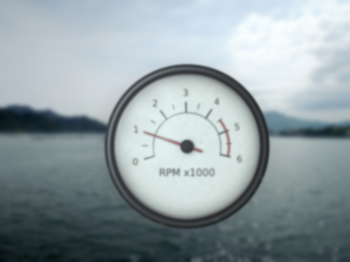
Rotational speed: 1000
